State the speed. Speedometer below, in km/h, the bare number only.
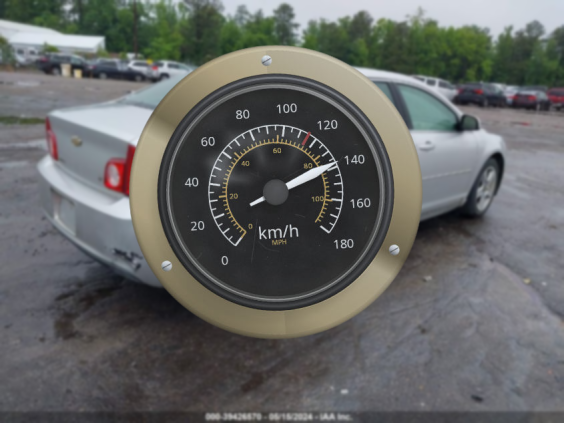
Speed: 137.5
